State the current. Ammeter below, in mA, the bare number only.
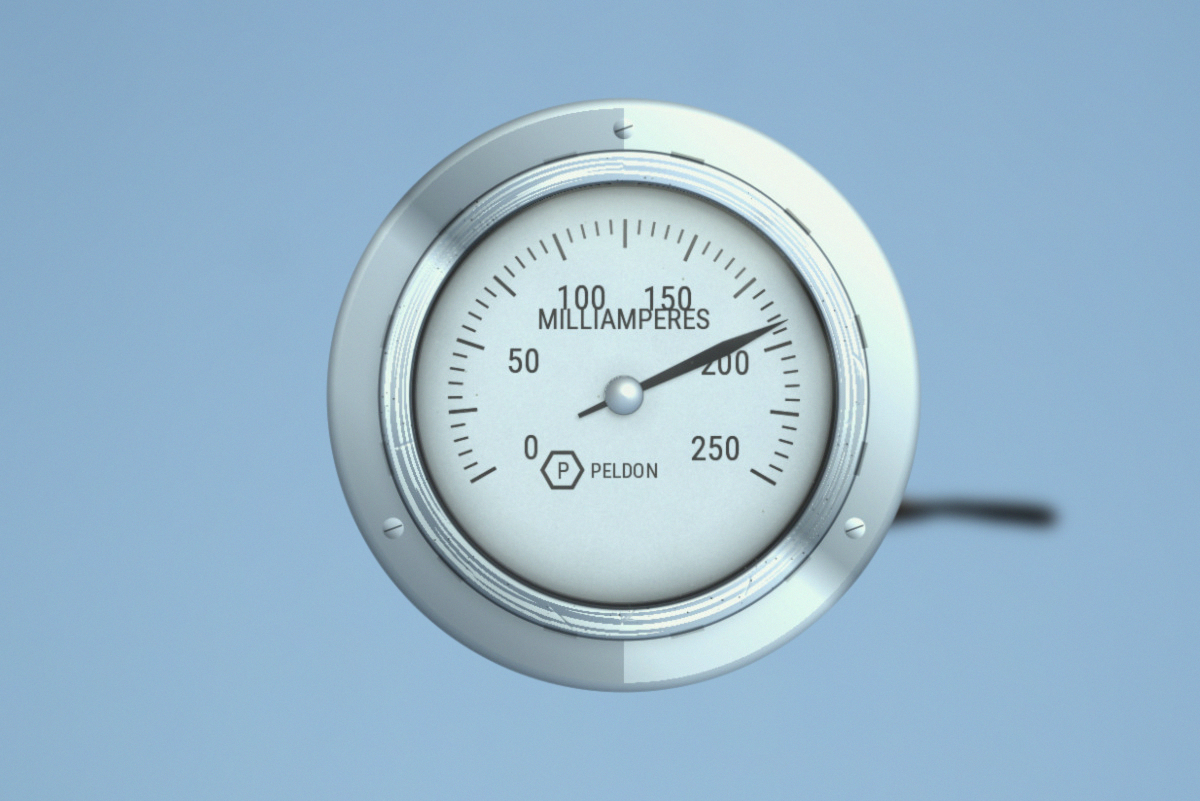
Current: 192.5
